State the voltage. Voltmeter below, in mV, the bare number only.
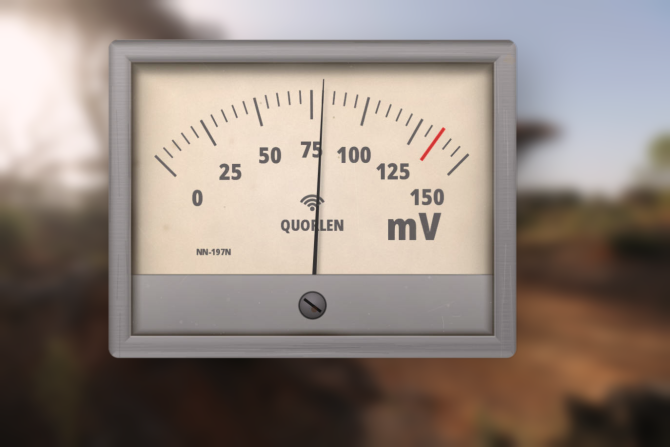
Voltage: 80
